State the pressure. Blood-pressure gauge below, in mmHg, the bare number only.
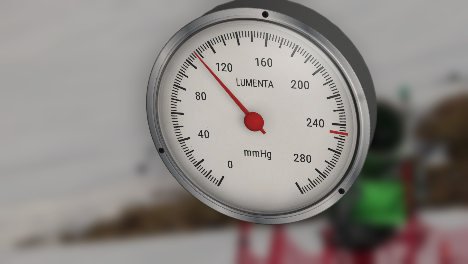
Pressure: 110
